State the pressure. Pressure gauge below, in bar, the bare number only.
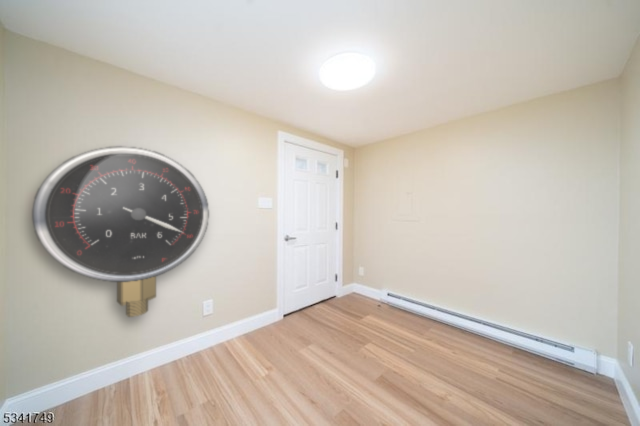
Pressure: 5.5
